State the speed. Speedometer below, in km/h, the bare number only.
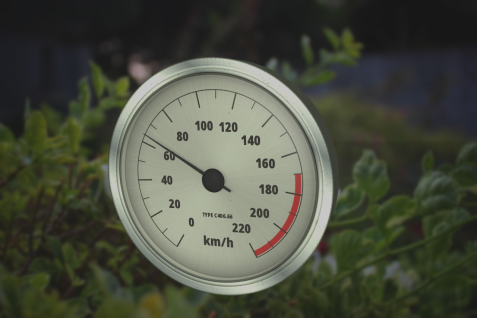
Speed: 65
